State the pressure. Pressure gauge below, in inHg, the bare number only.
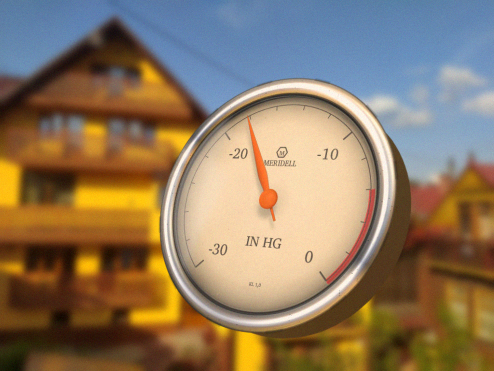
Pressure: -18
